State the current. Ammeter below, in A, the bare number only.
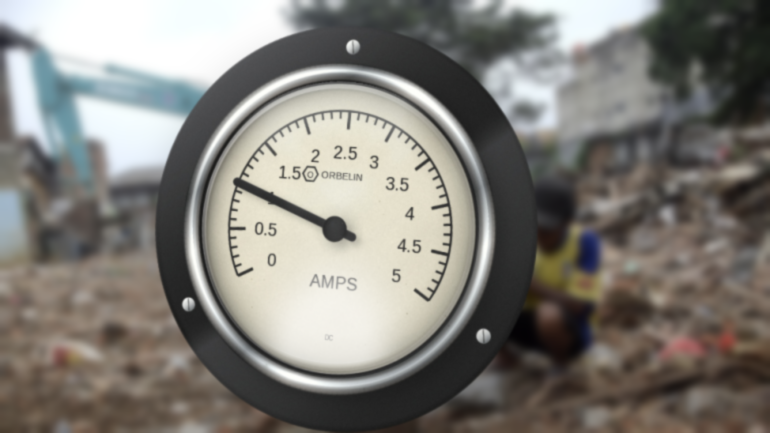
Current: 1
